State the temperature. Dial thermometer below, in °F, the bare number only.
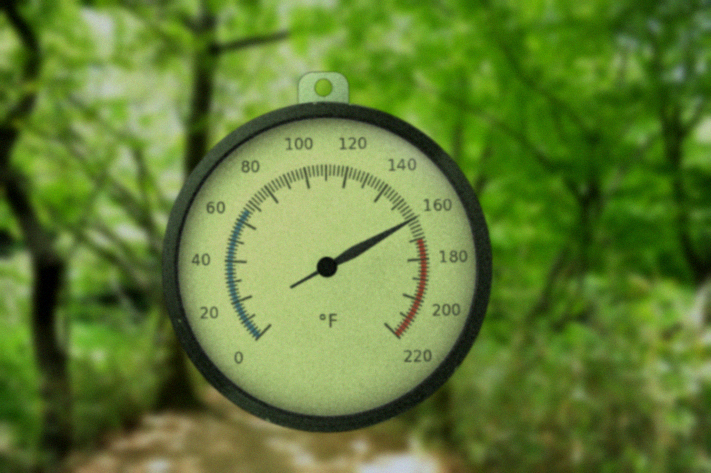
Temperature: 160
